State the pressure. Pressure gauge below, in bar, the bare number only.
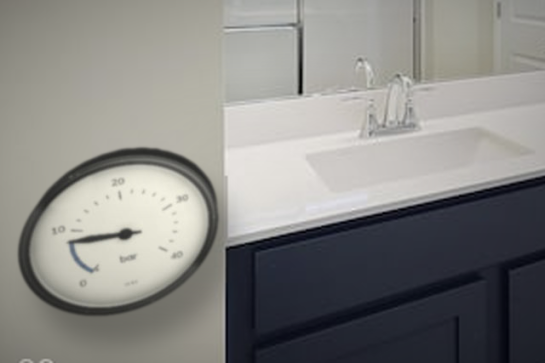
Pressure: 8
